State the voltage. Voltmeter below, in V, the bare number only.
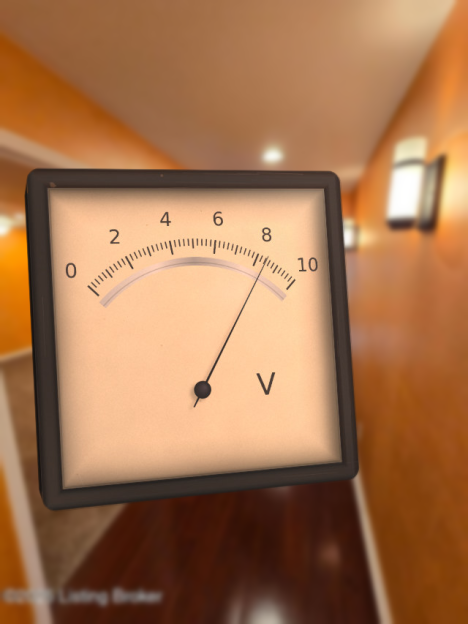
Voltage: 8.4
